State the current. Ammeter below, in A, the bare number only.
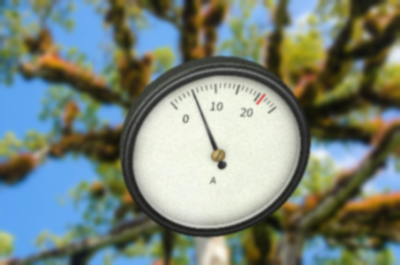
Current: 5
